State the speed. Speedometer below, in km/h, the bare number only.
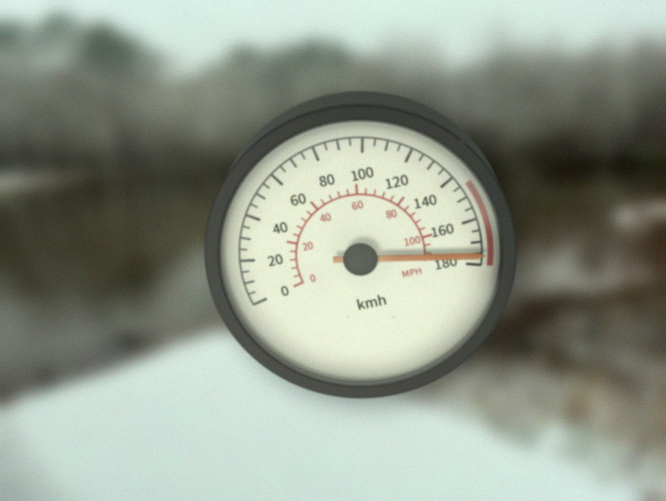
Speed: 175
